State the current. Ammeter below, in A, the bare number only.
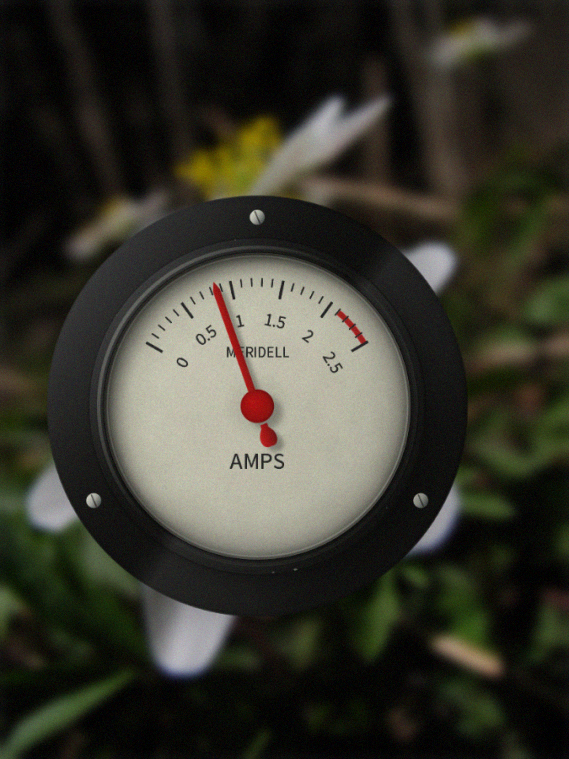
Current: 0.85
